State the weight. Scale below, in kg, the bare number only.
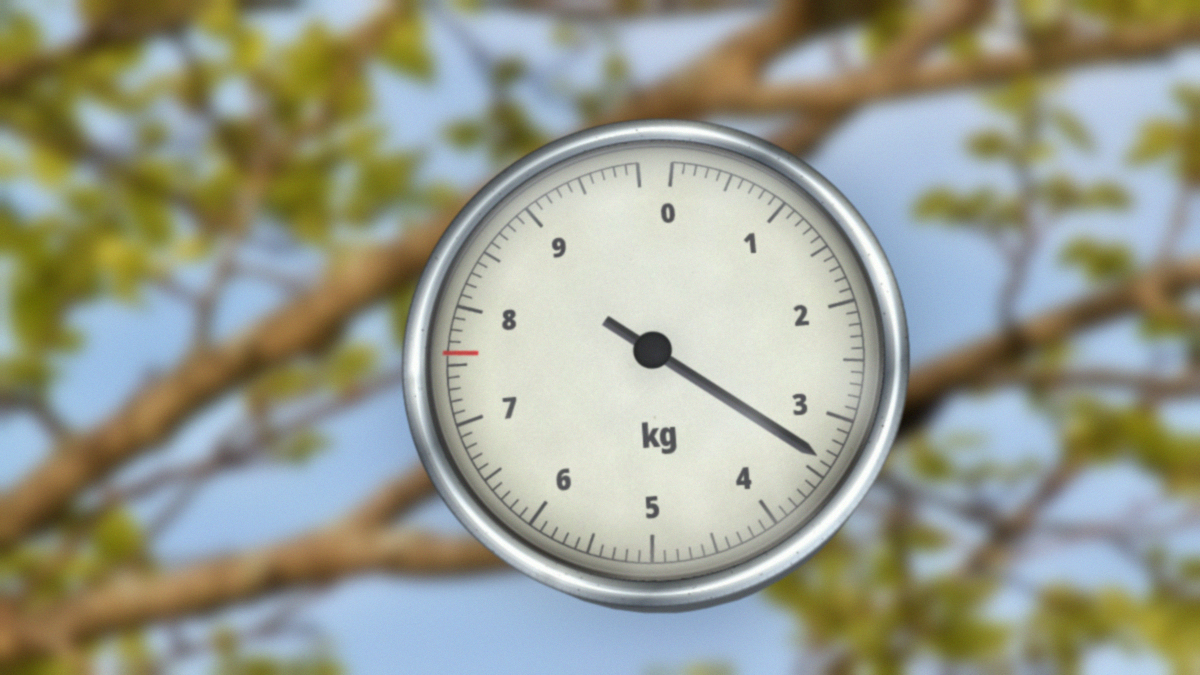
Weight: 3.4
